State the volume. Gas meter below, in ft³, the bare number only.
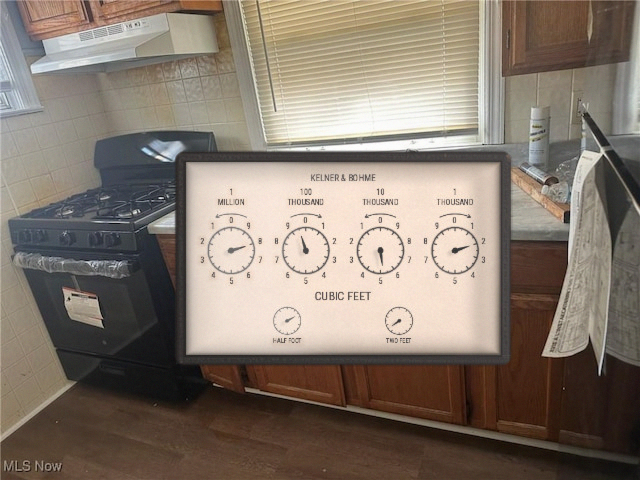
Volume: 795200
